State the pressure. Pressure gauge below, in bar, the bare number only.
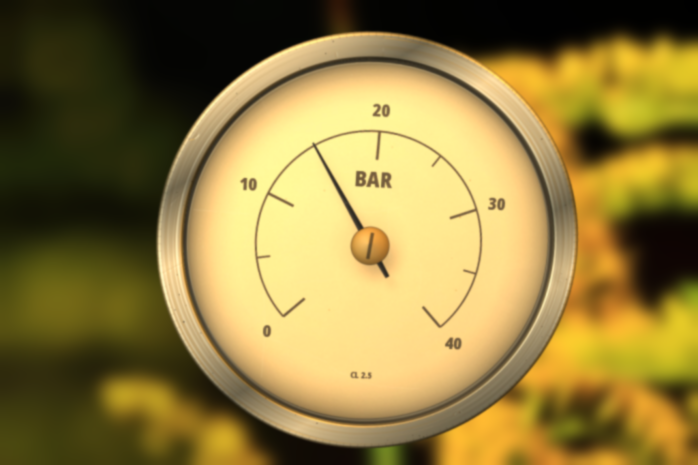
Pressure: 15
